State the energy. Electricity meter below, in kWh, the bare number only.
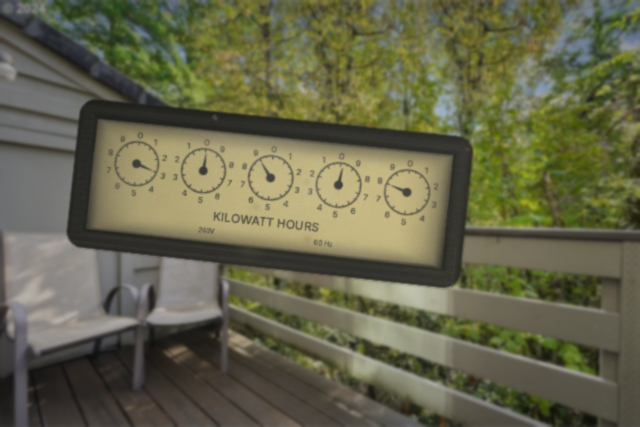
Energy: 29898
